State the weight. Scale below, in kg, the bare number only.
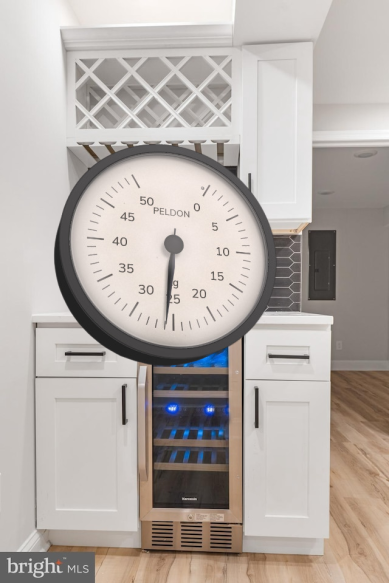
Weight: 26
